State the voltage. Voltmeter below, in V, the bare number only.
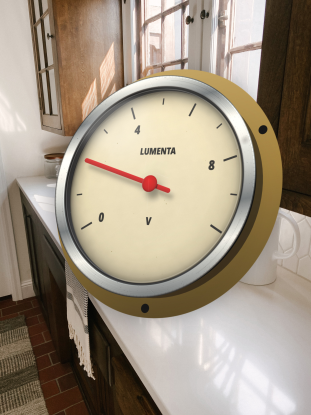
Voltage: 2
